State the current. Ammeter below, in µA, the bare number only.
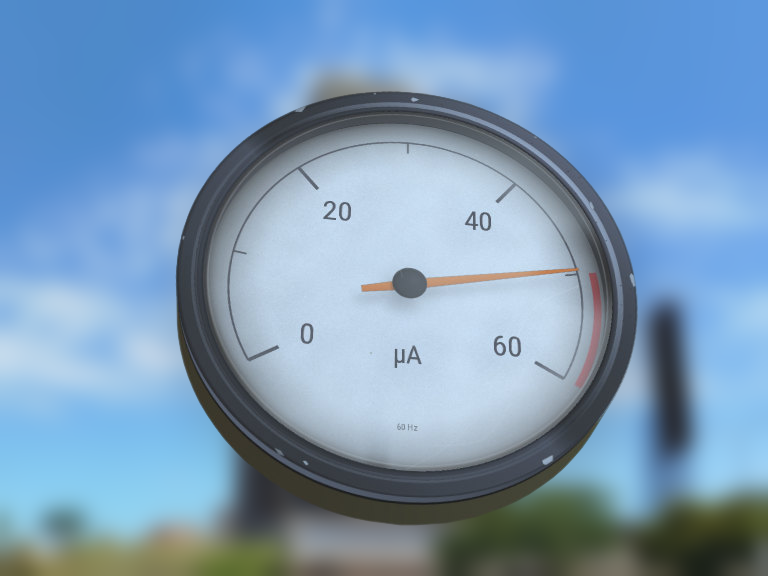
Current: 50
